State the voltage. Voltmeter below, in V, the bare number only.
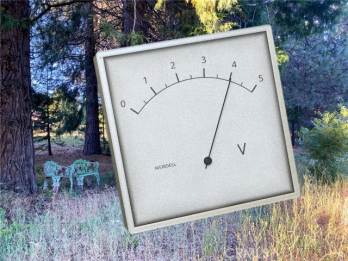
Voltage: 4
